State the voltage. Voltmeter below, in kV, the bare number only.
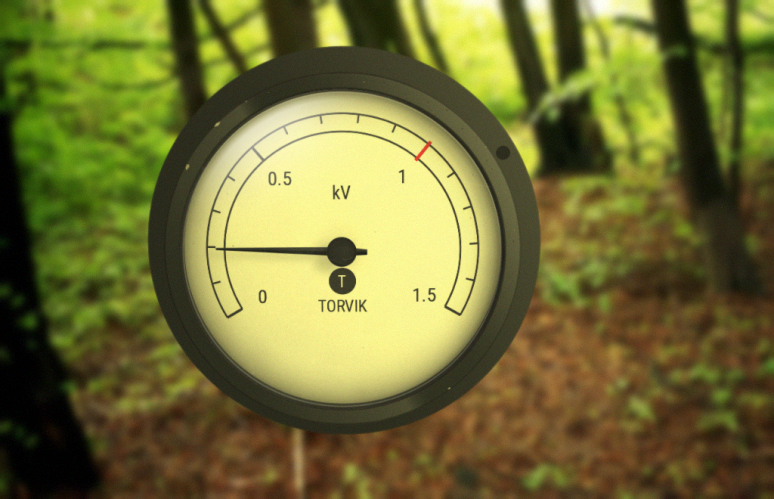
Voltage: 0.2
